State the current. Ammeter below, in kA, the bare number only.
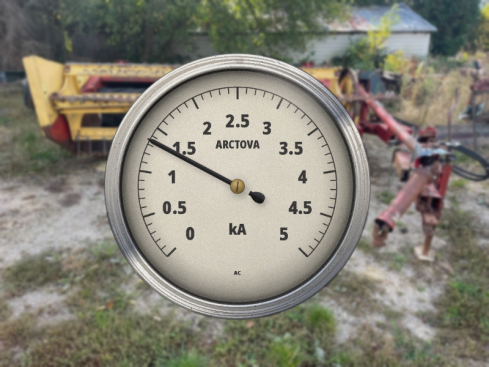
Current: 1.35
